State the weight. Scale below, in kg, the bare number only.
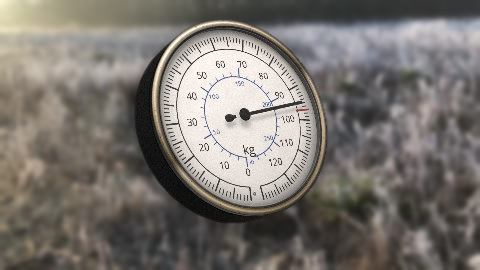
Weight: 95
